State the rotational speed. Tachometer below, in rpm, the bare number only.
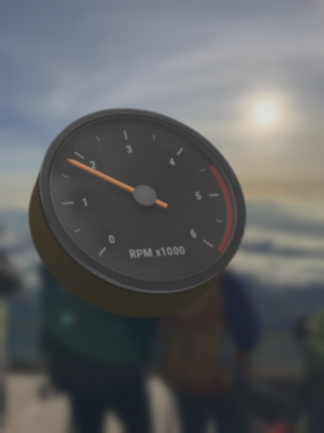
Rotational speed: 1750
